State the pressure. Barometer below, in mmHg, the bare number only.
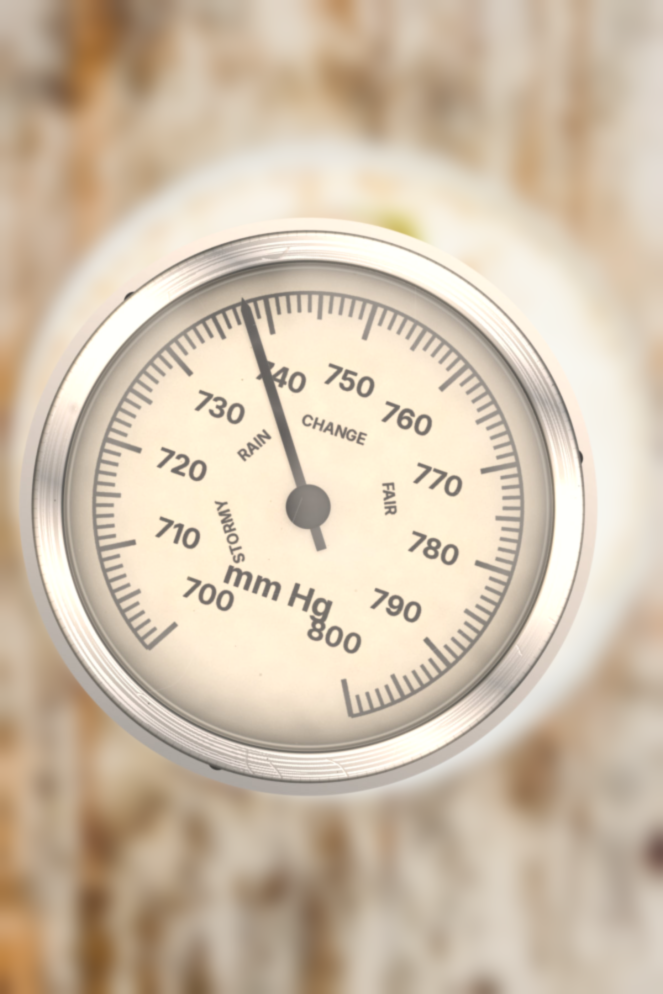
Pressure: 738
